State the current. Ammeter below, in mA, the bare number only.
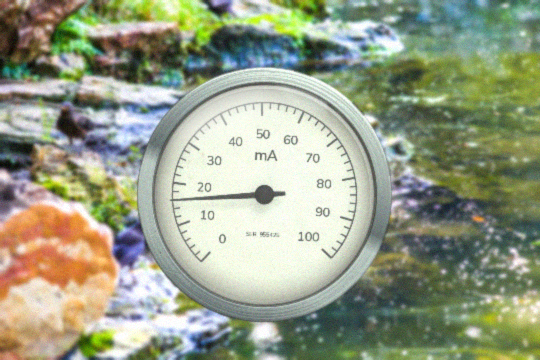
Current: 16
